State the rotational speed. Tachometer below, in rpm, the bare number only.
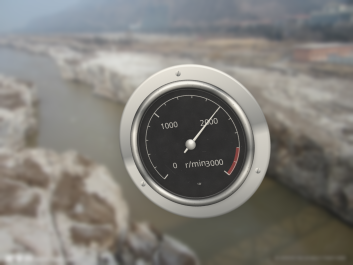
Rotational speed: 2000
